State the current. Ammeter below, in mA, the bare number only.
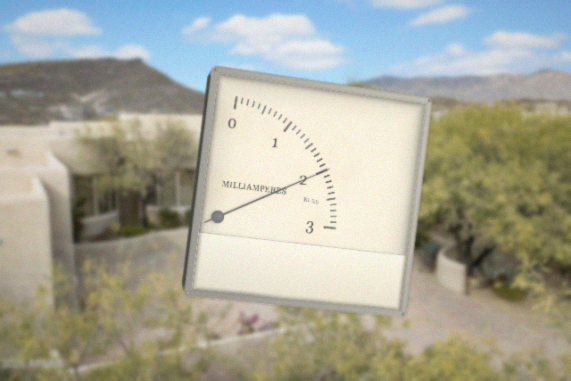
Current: 2
